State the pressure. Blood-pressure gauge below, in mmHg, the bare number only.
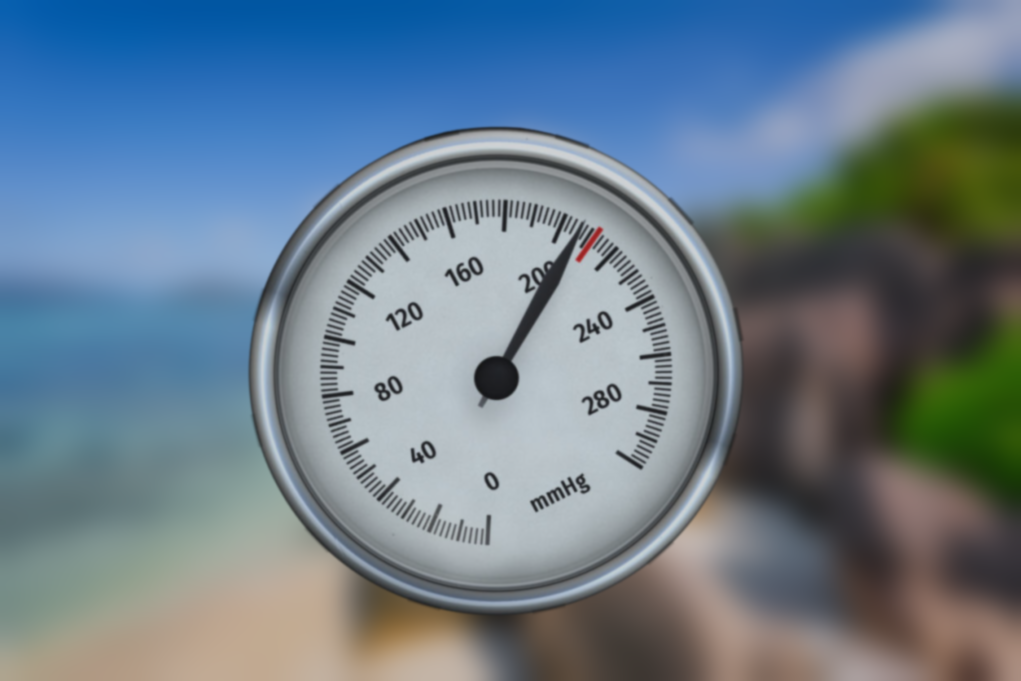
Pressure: 206
